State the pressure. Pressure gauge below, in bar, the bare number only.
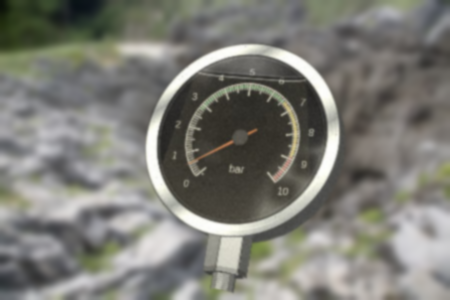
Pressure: 0.5
